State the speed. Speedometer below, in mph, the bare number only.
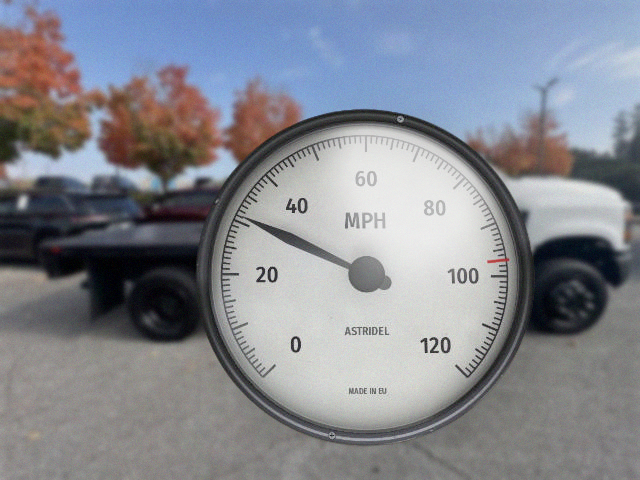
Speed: 31
